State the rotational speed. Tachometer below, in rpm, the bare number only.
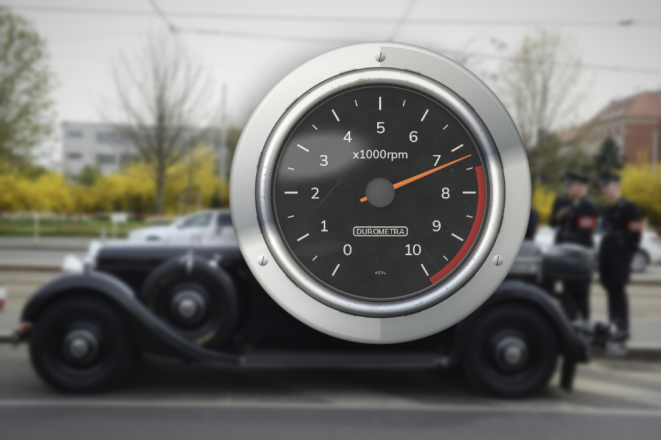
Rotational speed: 7250
